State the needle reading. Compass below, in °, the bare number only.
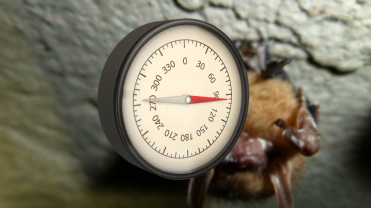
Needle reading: 95
